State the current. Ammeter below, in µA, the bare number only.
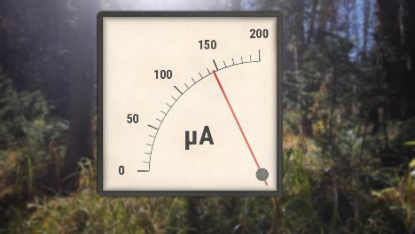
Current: 145
